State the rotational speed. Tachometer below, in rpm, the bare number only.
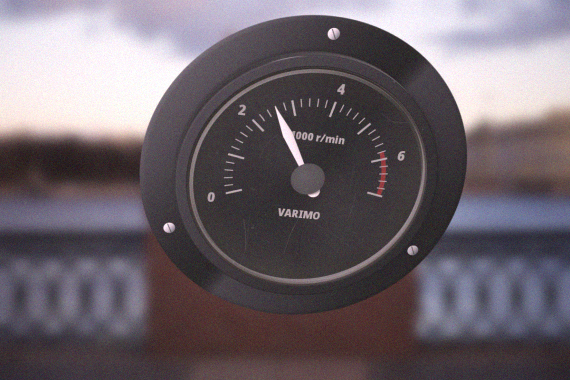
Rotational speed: 2600
